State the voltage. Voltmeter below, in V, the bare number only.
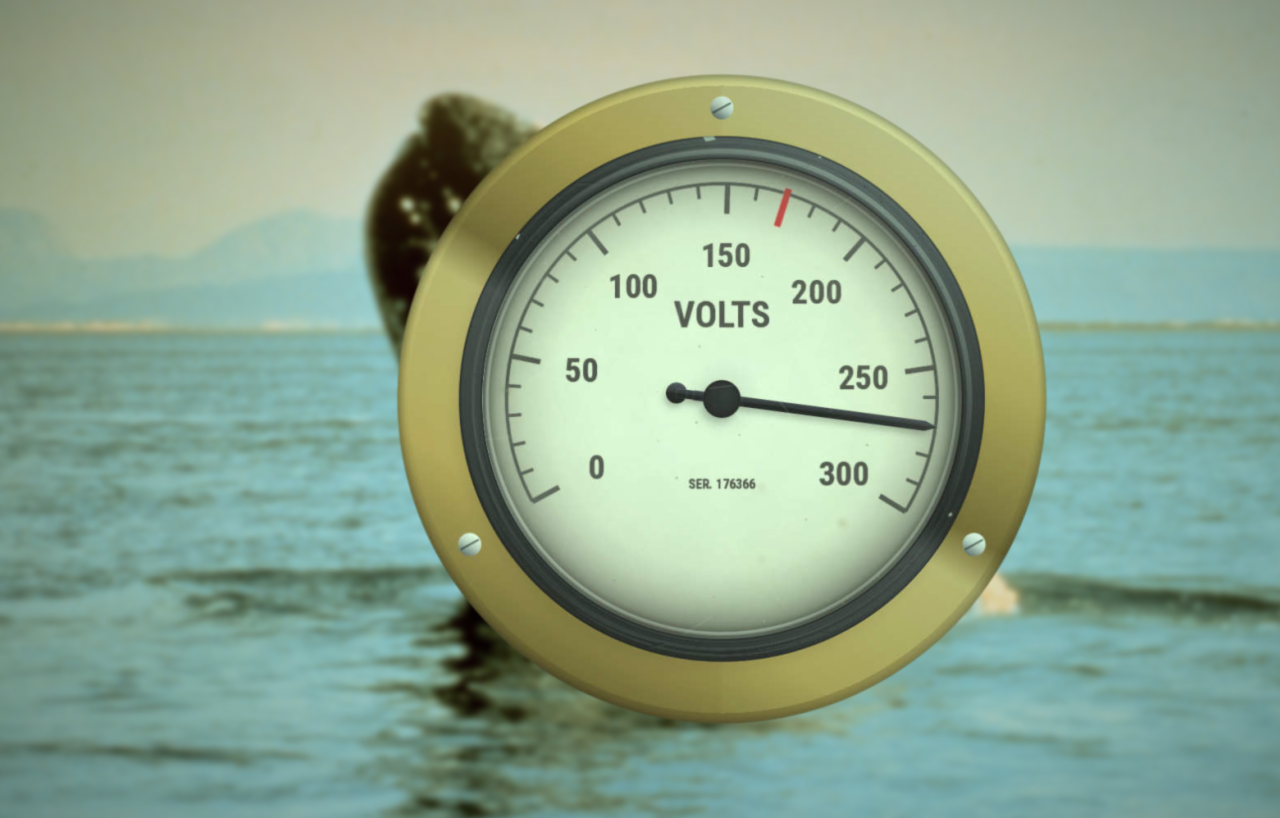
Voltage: 270
